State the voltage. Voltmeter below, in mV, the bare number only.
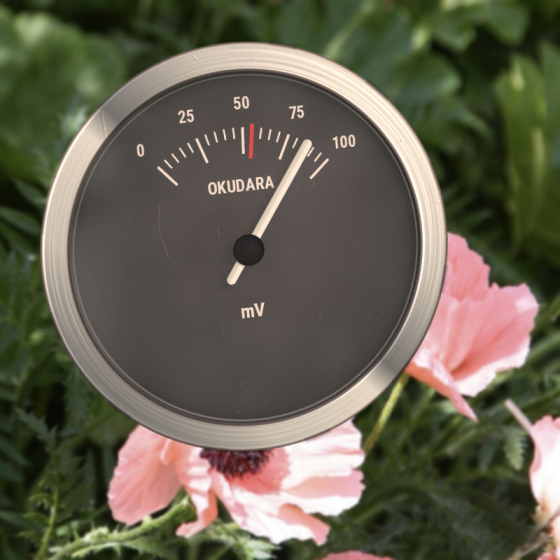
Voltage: 85
